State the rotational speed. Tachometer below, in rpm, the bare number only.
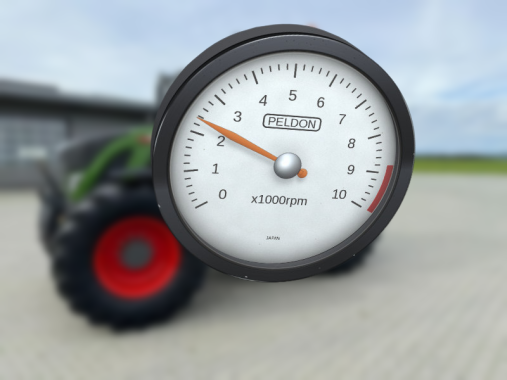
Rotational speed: 2400
